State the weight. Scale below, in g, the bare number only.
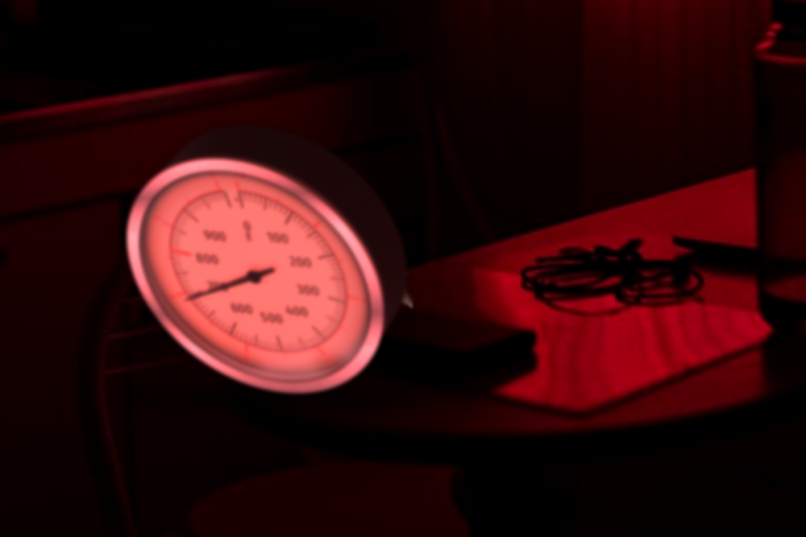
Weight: 700
